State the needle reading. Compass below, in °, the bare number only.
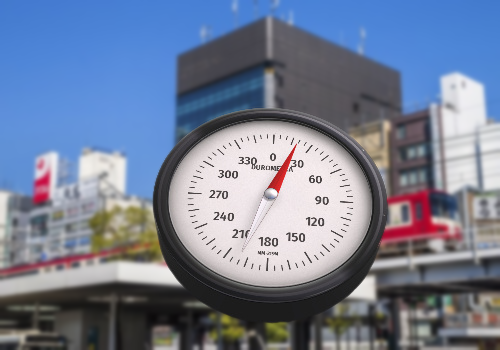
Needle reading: 20
